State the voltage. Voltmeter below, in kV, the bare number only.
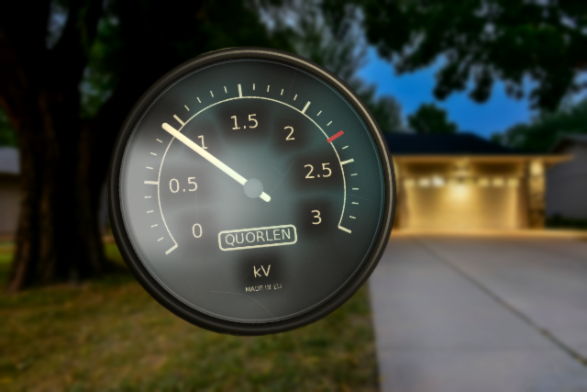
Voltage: 0.9
